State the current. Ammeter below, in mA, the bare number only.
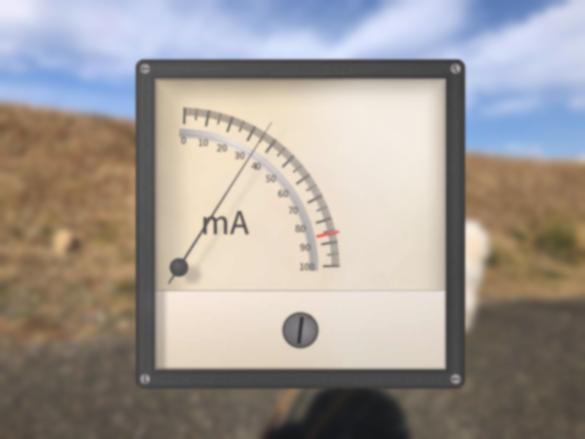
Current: 35
